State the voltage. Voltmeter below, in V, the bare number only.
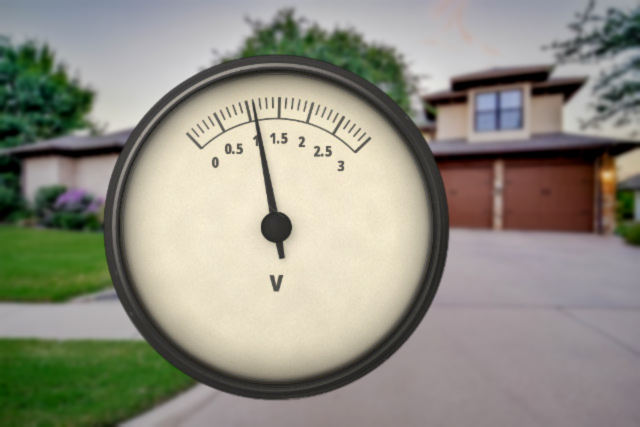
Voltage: 1.1
